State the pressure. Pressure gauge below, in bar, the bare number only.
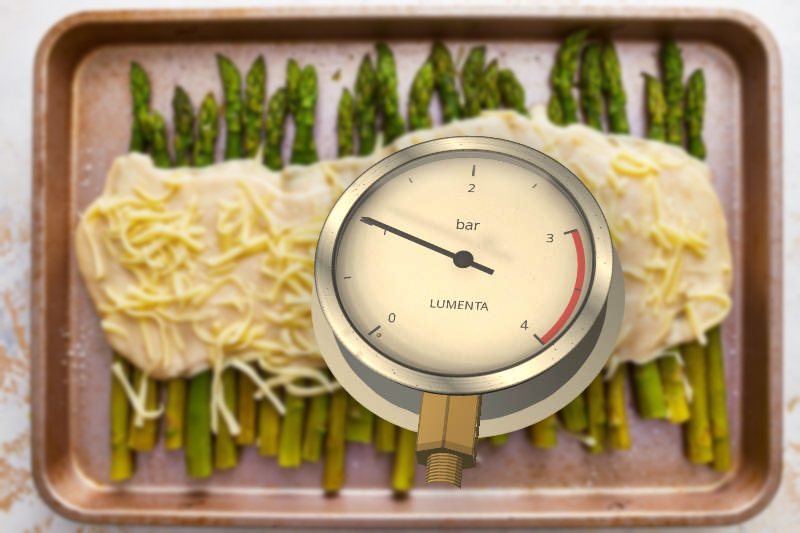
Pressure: 1
